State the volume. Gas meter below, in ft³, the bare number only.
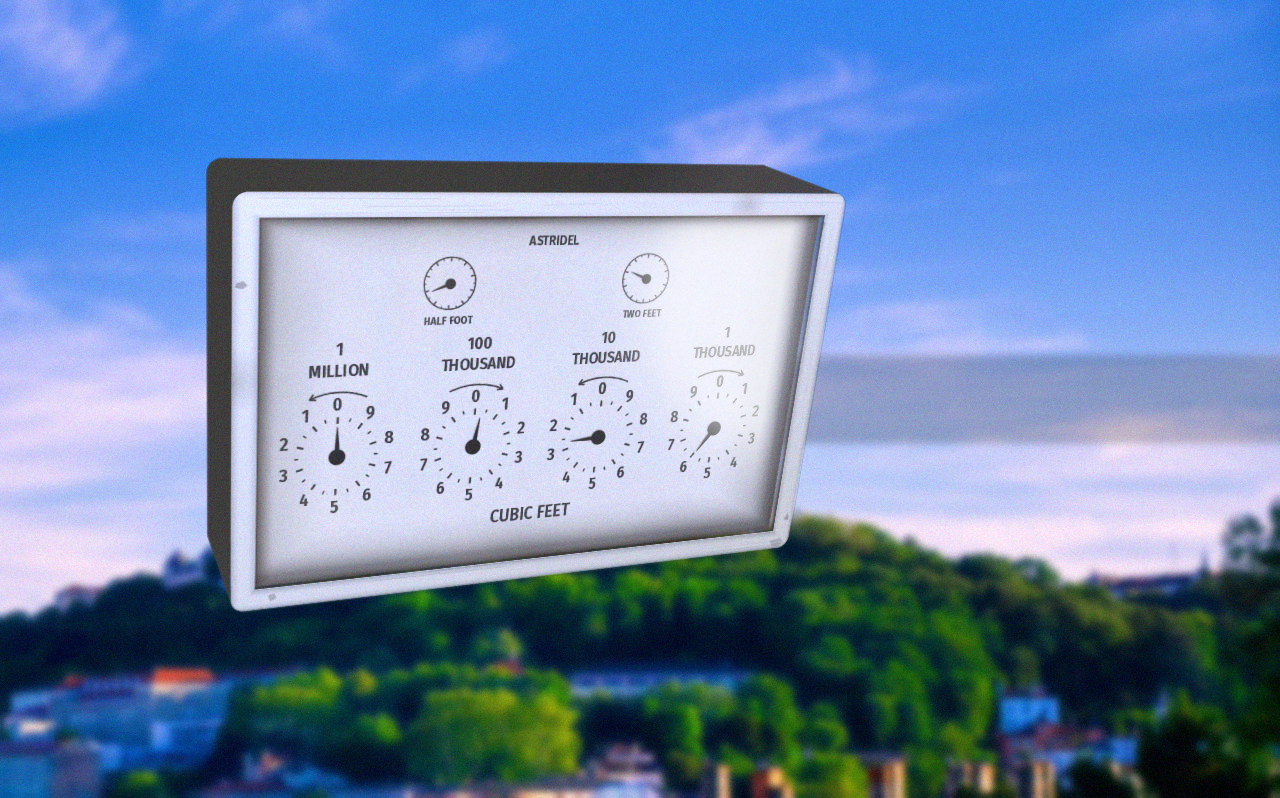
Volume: 2600
